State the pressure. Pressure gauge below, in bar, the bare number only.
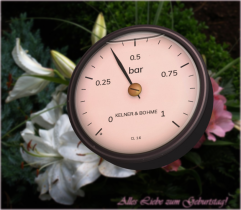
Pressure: 0.4
